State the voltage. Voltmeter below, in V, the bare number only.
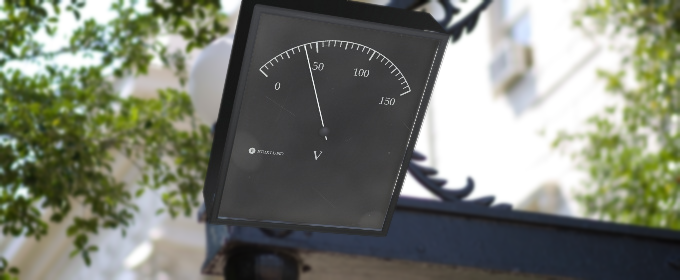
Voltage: 40
